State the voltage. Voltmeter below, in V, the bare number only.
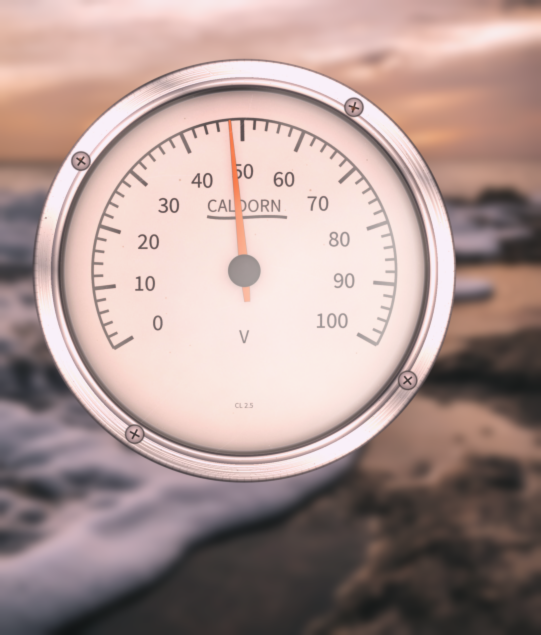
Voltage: 48
